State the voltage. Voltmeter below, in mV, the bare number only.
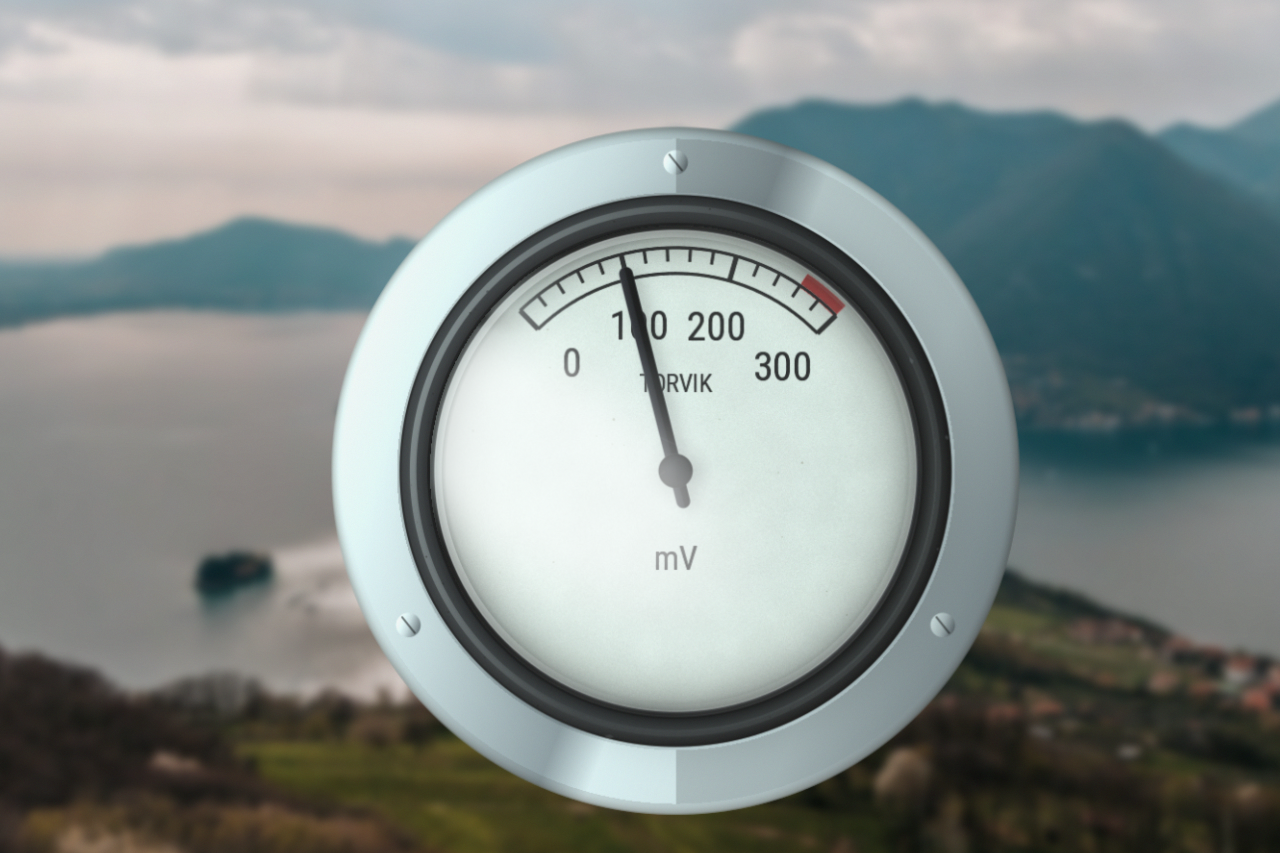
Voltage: 100
